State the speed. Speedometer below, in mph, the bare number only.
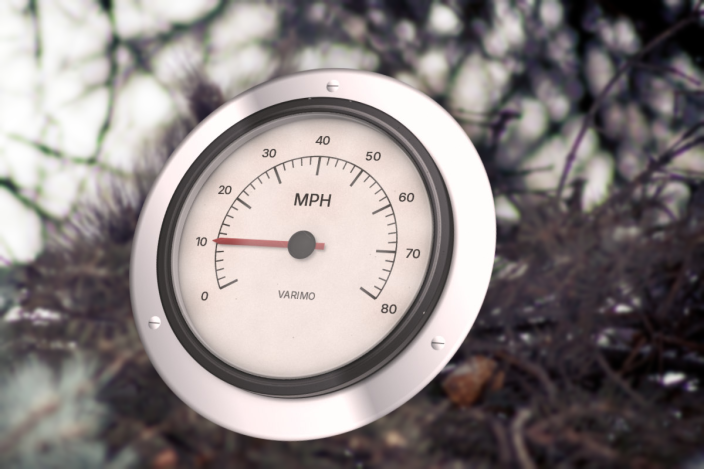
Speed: 10
